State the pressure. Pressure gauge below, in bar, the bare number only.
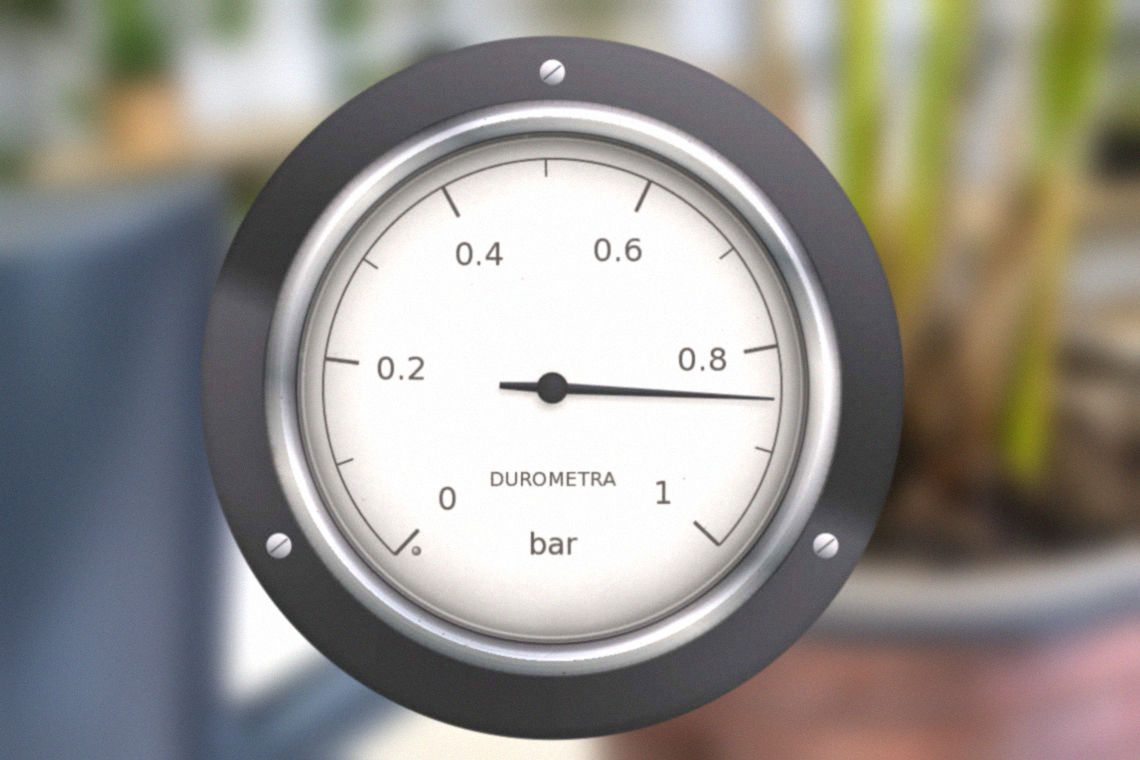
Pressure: 0.85
